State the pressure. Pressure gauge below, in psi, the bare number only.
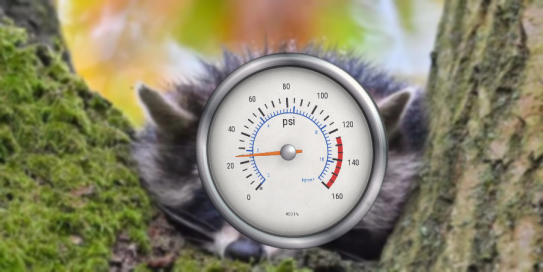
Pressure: 25
